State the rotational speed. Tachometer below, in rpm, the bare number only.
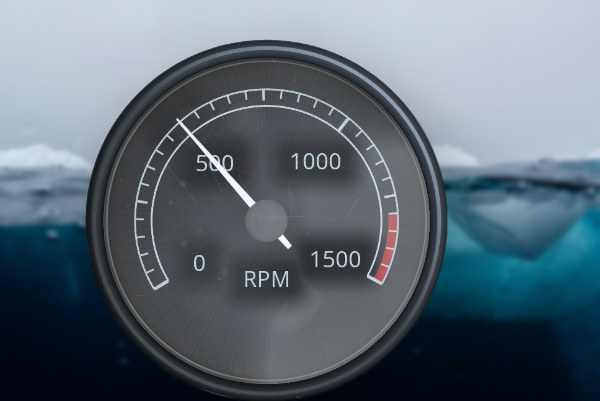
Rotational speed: 500
